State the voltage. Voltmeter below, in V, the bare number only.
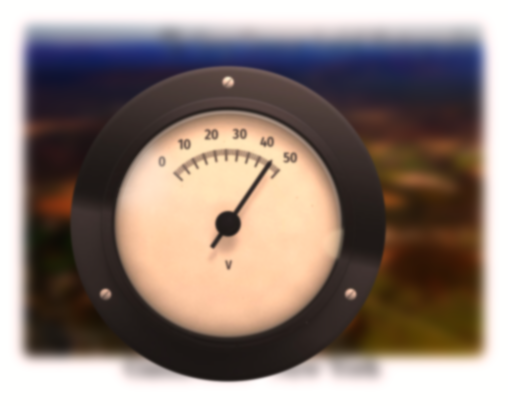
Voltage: 45
